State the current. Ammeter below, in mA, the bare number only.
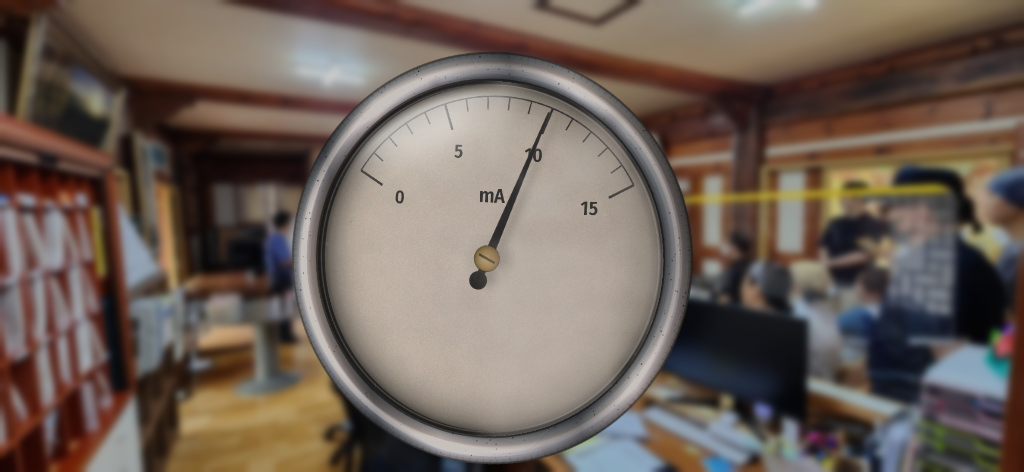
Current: 10
